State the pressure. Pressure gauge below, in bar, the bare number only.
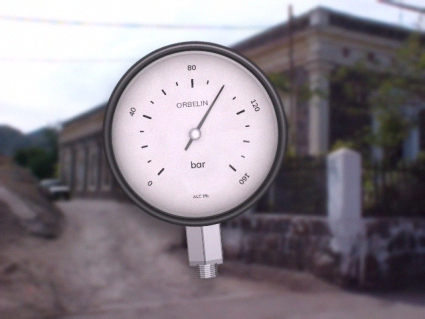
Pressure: 100
